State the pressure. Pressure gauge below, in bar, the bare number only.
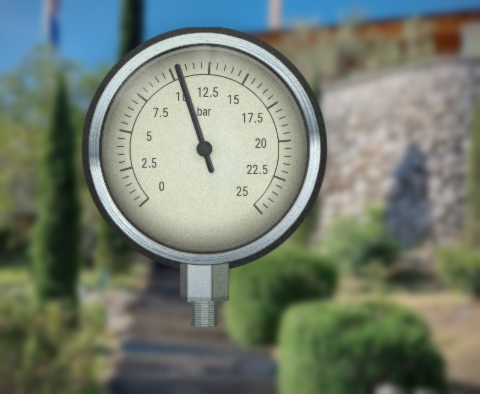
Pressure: 10.5
